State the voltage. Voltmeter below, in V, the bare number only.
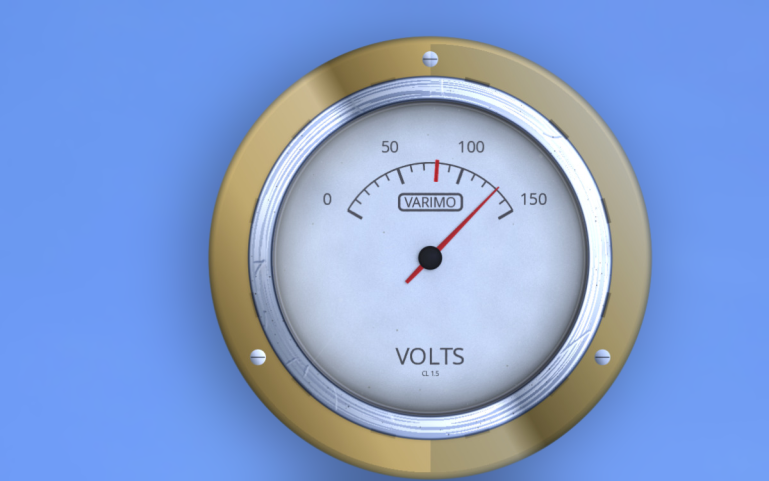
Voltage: 130
